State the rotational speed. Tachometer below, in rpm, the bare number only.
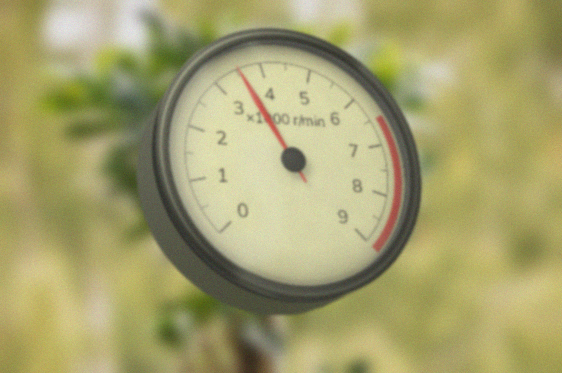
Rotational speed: 3500
